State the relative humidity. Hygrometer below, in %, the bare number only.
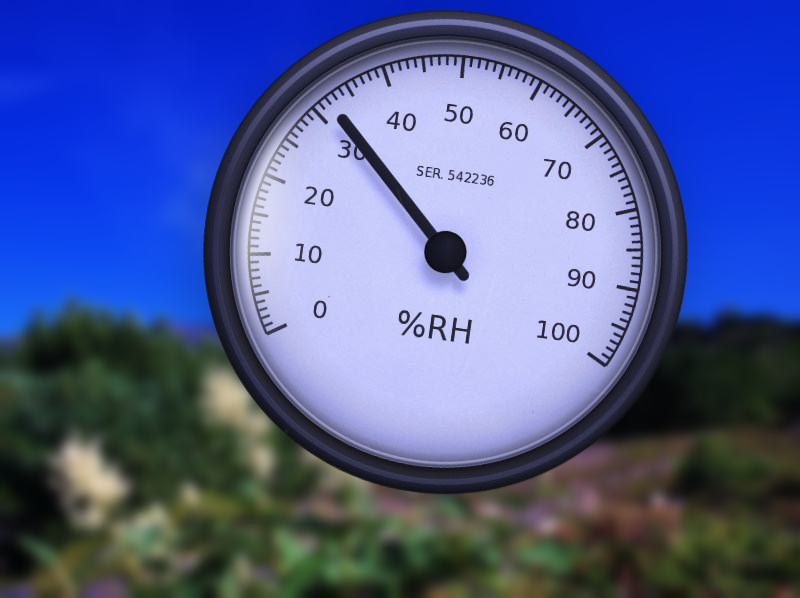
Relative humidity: 32
